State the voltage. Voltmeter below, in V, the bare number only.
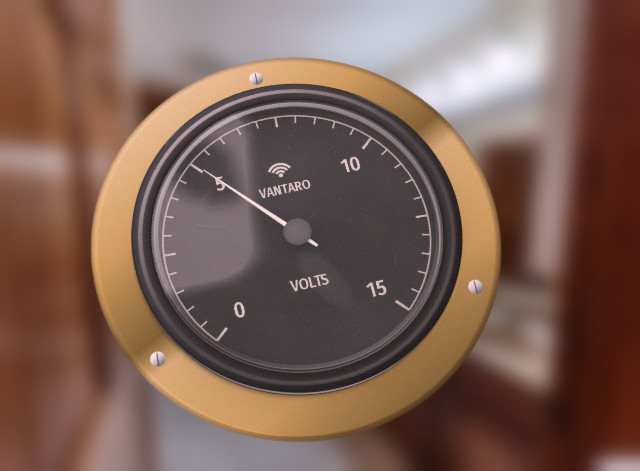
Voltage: 5
